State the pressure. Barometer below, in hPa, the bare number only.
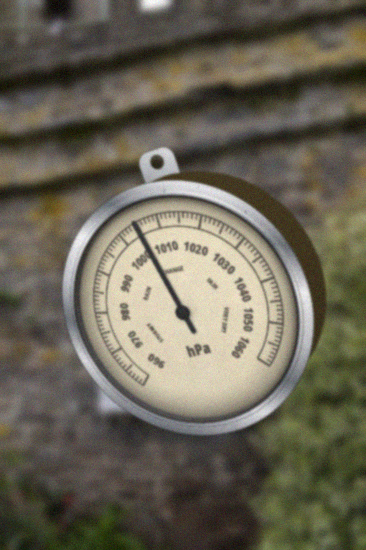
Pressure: 1005
